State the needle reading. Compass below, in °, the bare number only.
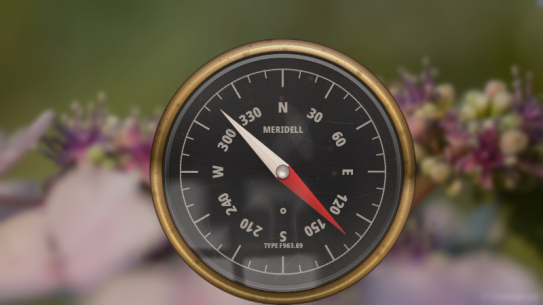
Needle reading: 135
